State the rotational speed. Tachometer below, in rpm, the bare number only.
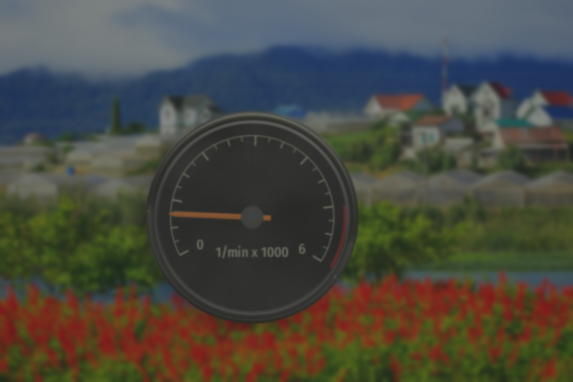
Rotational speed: 750
